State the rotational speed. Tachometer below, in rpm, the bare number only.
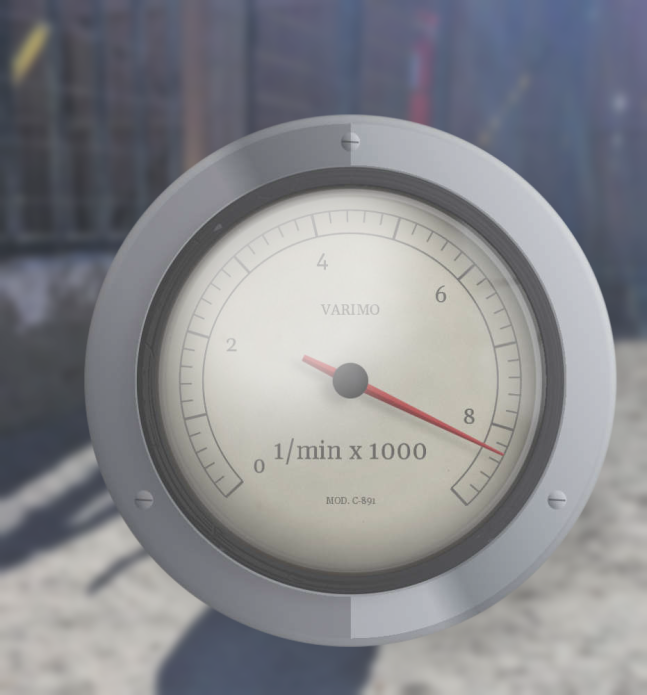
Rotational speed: 8300
